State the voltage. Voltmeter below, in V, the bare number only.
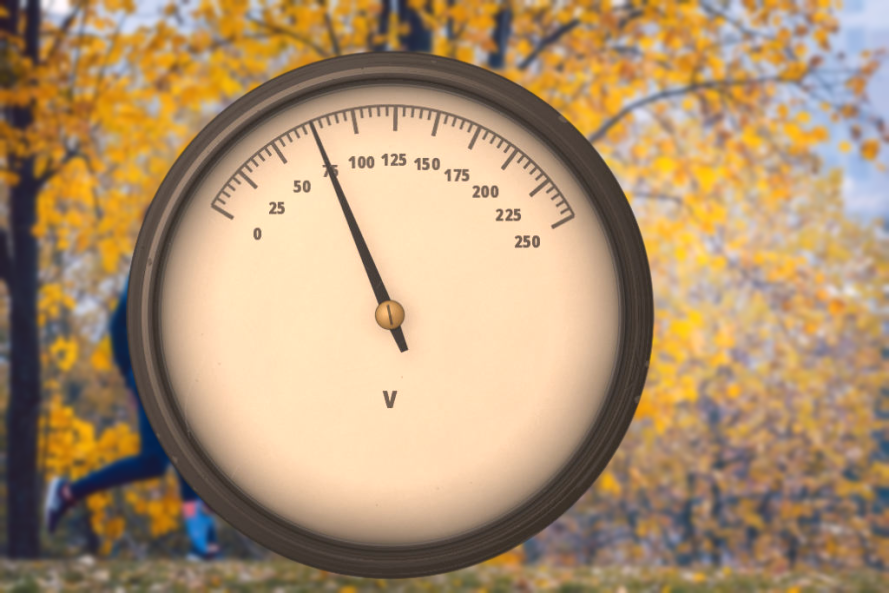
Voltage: 75
